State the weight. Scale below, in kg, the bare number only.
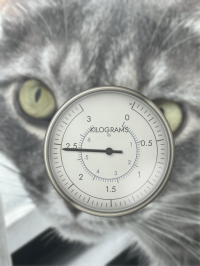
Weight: 2.45
